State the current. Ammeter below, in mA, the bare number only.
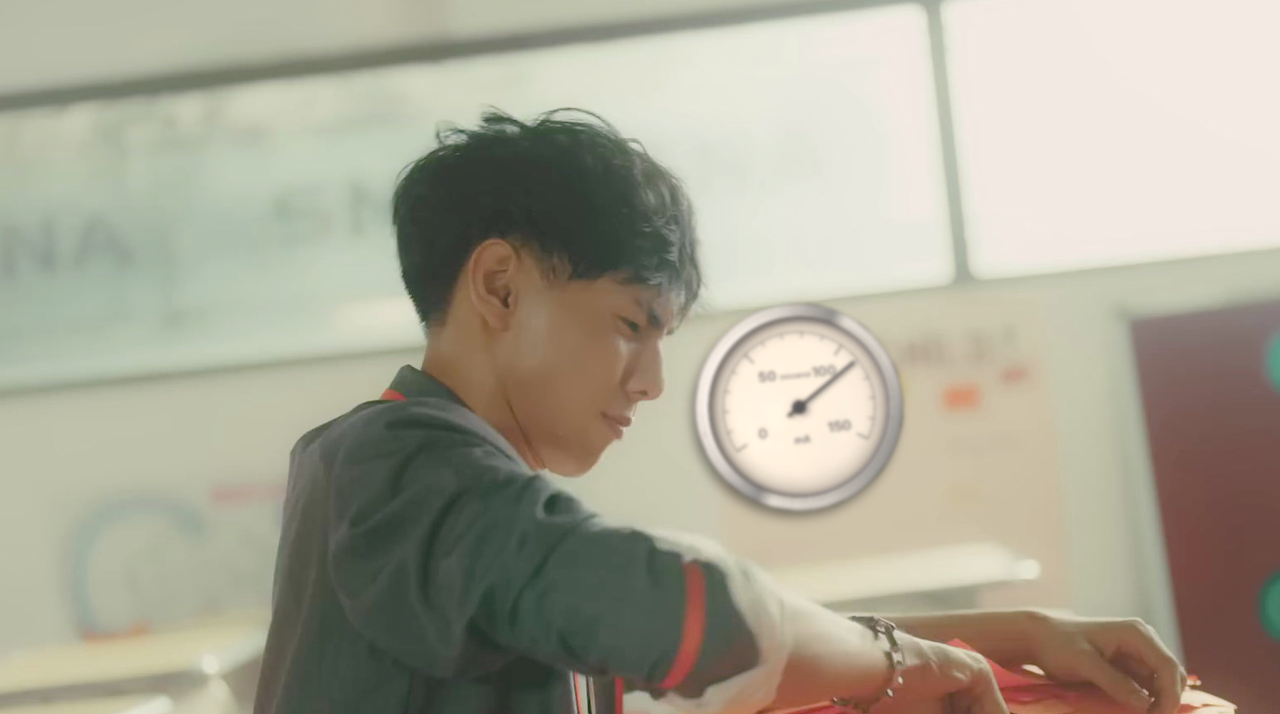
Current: 110
